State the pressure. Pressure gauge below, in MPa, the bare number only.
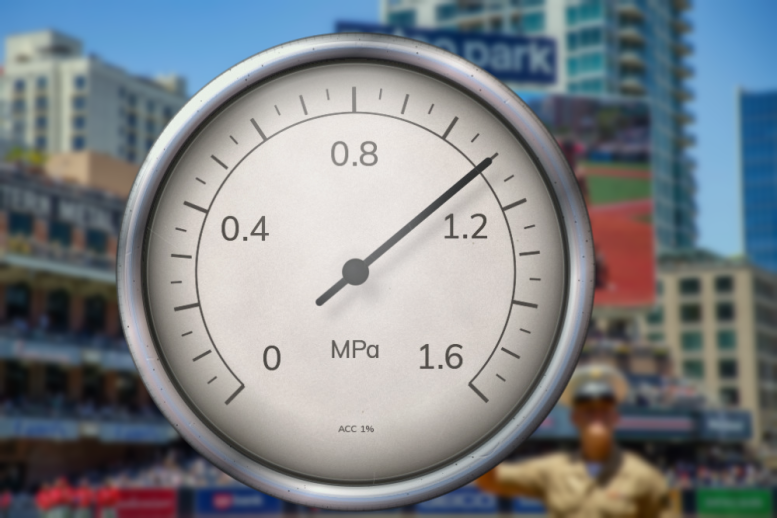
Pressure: 1.1
